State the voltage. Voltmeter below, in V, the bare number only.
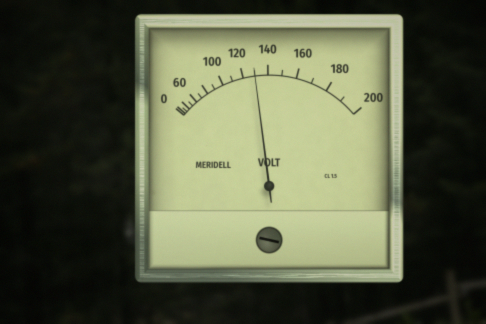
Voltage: 130
